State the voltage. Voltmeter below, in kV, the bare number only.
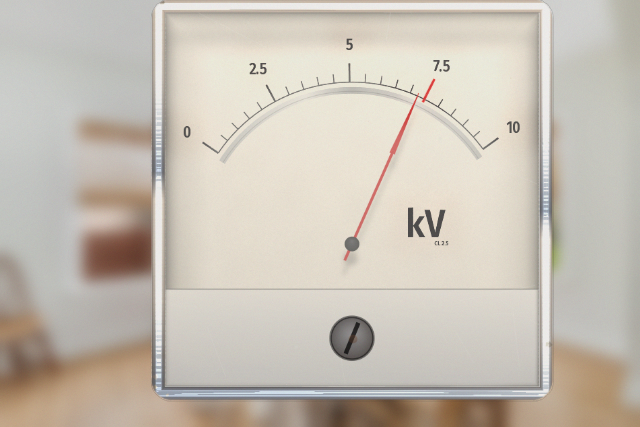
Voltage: 7.25
